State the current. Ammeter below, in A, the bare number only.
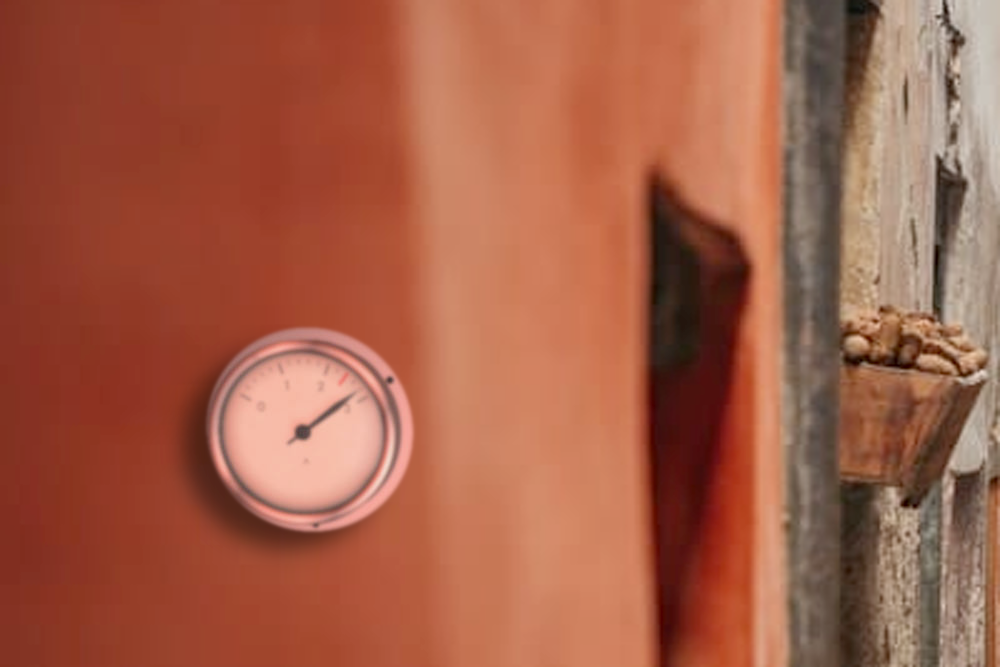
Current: 2.8
